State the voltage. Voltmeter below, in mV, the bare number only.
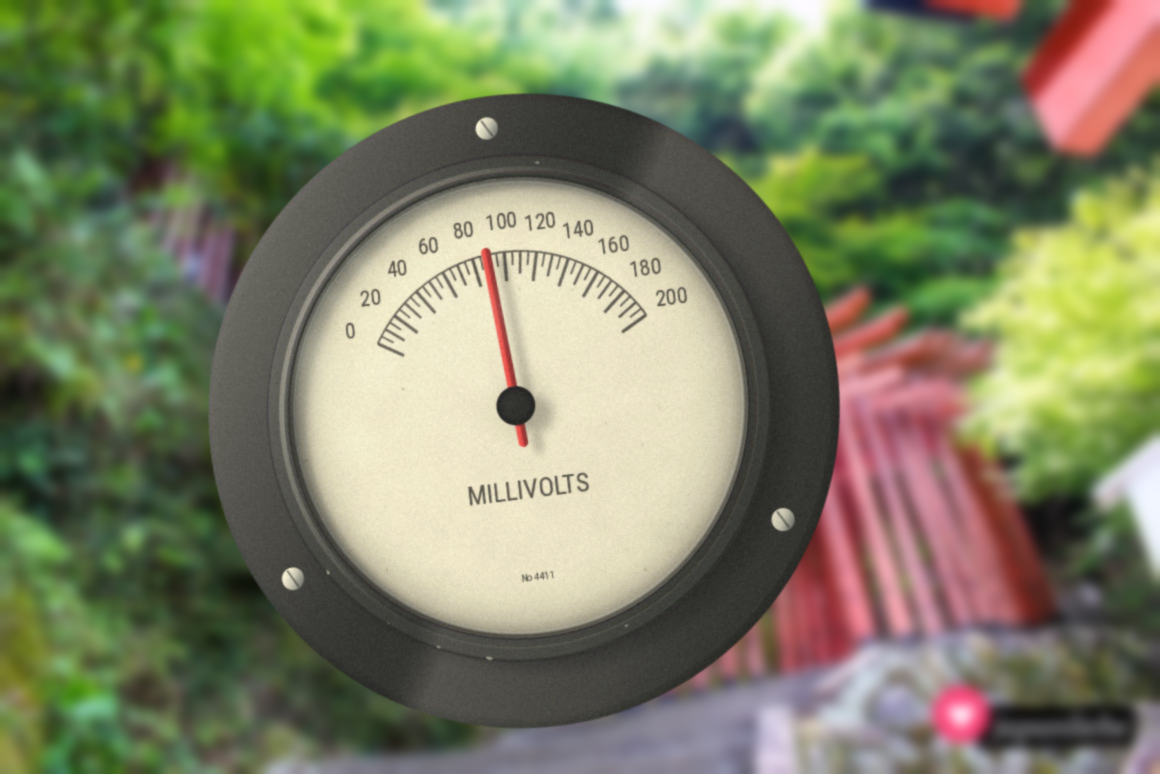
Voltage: 90
